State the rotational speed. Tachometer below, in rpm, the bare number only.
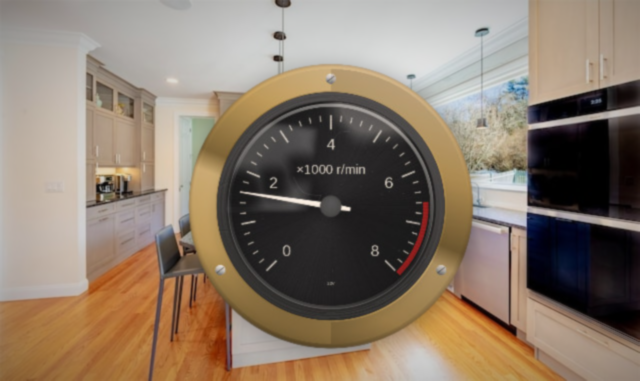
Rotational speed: 1600
